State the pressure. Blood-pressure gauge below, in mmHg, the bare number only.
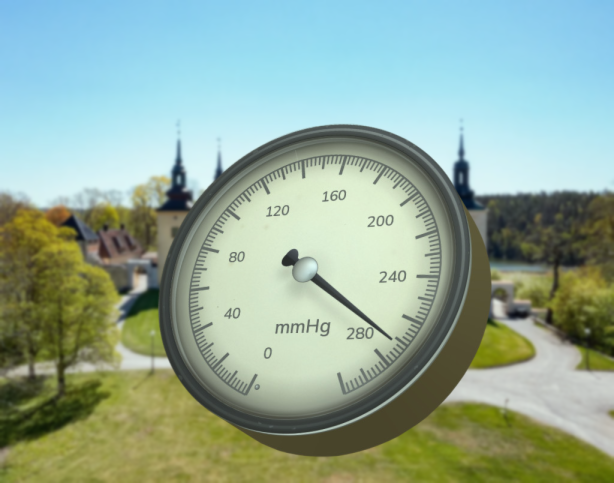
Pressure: 272
